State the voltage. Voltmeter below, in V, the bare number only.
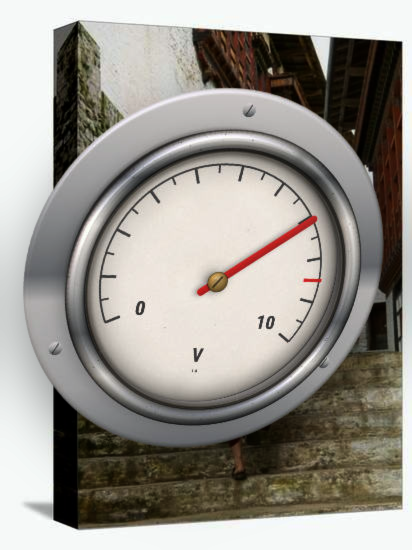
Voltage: 7
